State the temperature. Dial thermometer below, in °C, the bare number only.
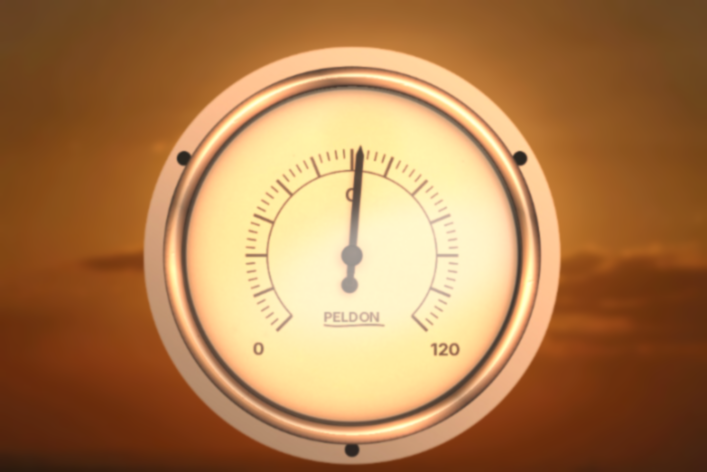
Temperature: 62
